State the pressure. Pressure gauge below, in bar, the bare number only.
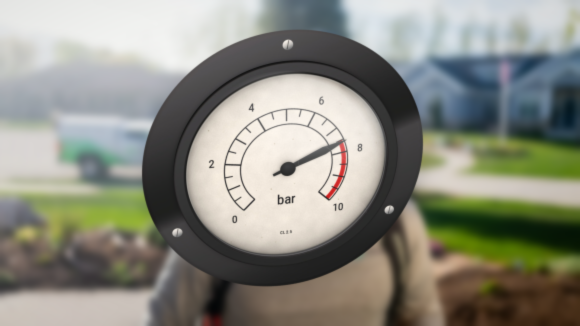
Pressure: 7.5
